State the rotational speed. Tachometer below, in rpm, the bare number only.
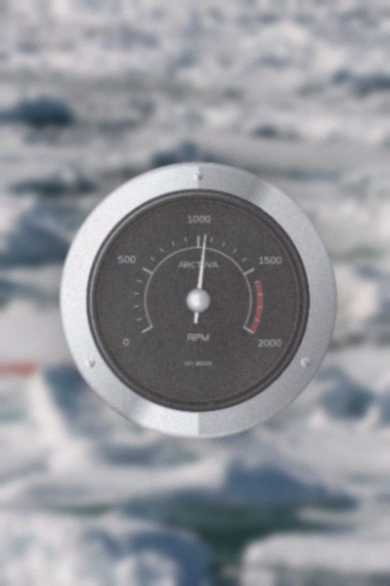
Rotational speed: 1050
